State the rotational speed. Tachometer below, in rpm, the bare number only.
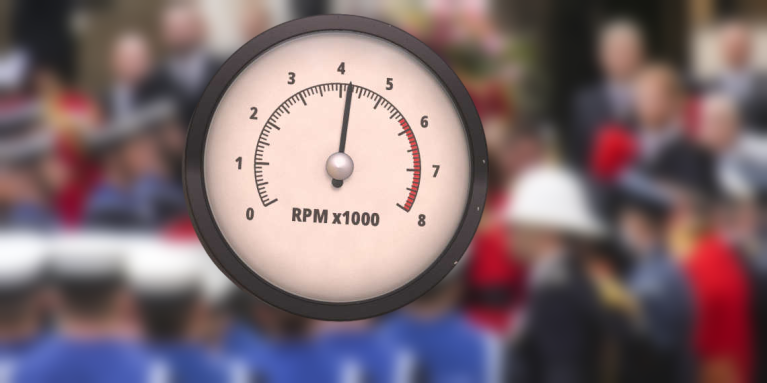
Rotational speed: 4200
